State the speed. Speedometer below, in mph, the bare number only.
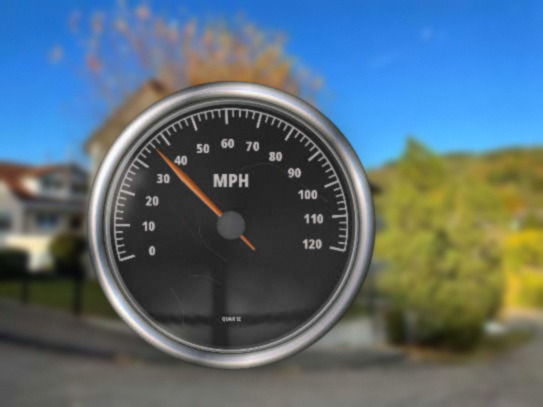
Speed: 36
